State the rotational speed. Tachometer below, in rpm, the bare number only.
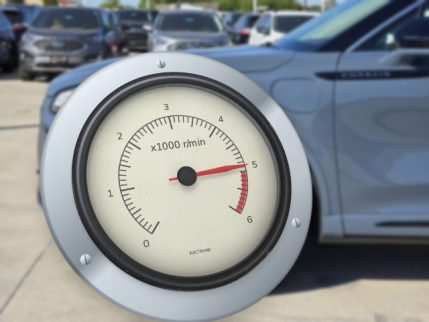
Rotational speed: 5000
